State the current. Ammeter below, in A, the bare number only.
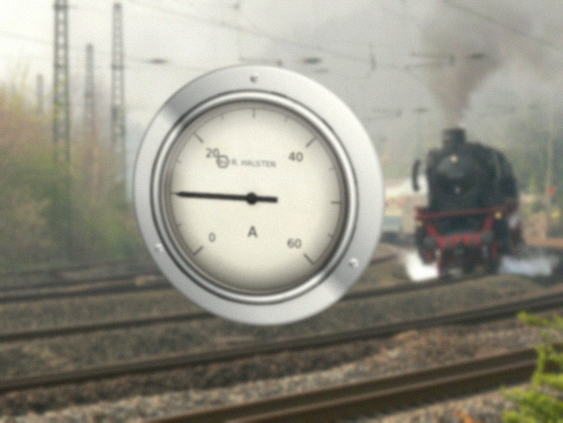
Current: 10
